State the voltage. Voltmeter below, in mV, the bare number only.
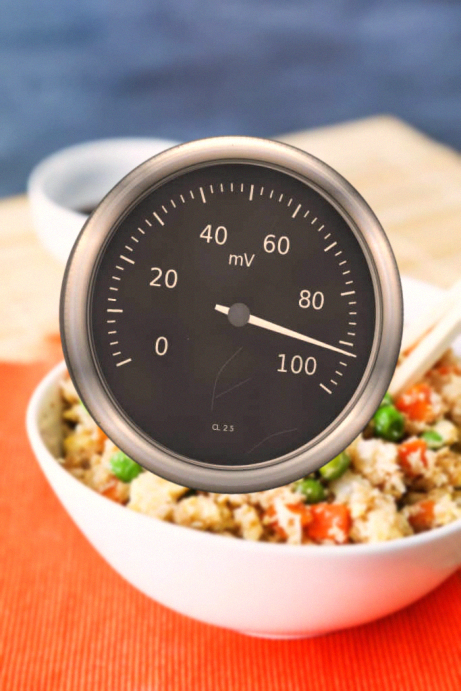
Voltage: 92
